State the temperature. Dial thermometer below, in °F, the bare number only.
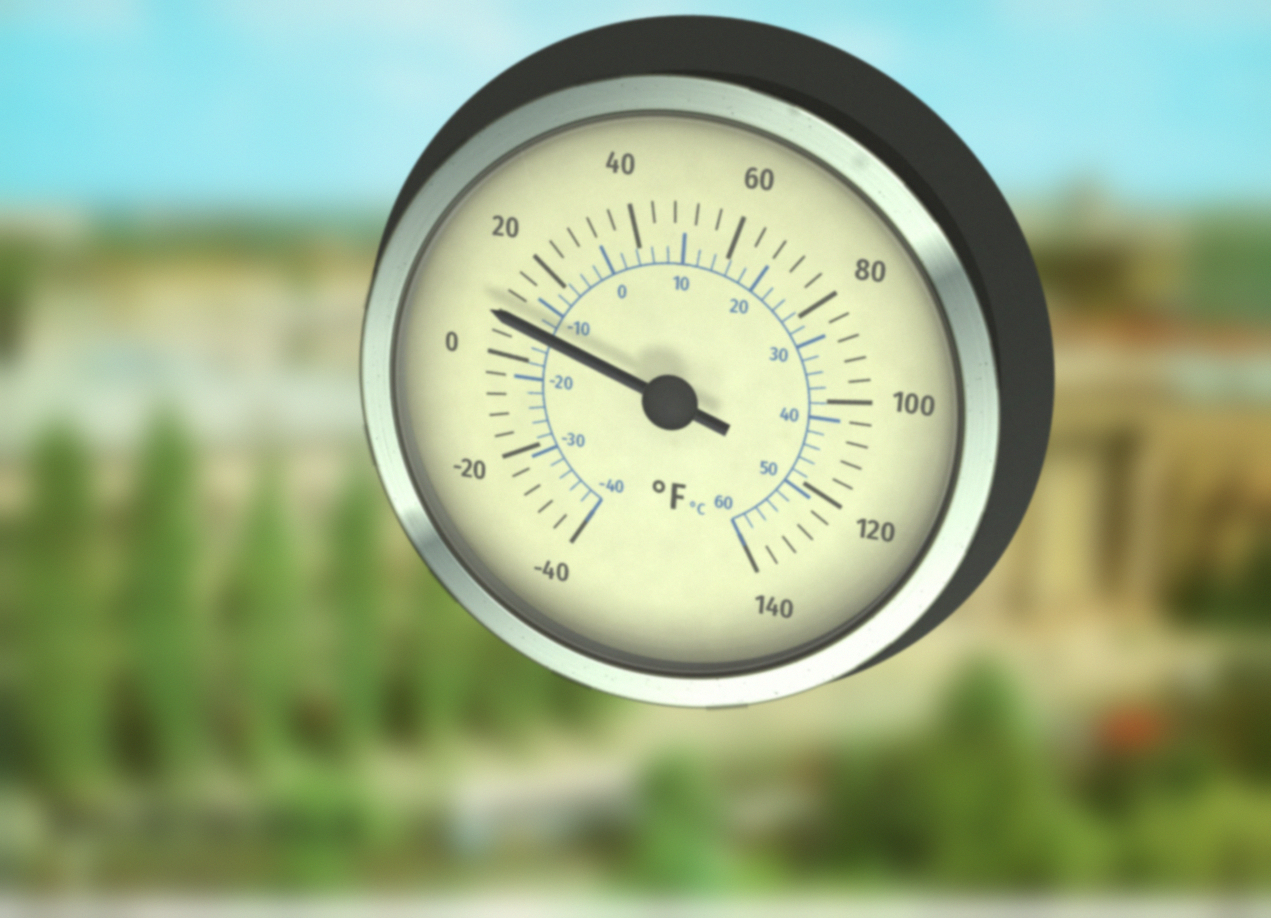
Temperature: 8
